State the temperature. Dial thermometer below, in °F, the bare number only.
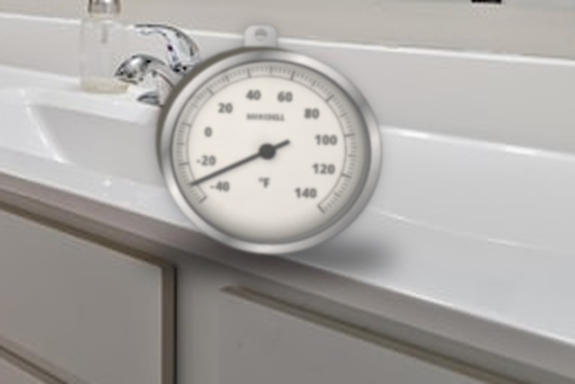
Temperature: -30
